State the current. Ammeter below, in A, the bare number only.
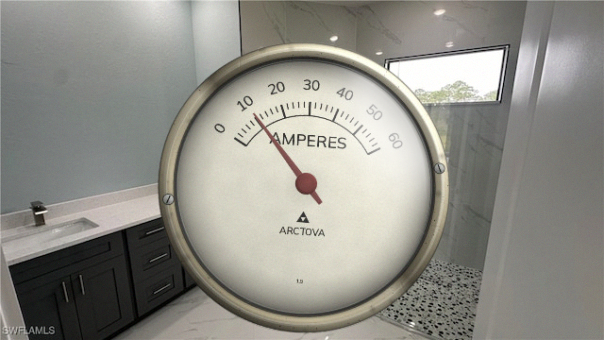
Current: 10
